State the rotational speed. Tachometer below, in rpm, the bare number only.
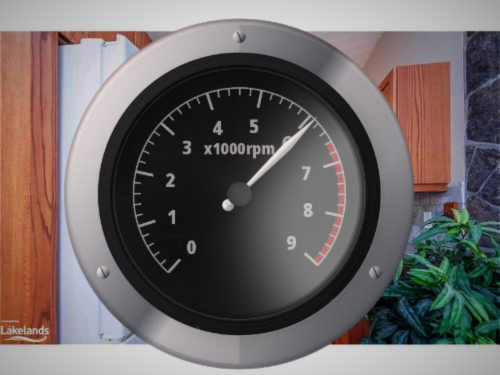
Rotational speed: 6100
